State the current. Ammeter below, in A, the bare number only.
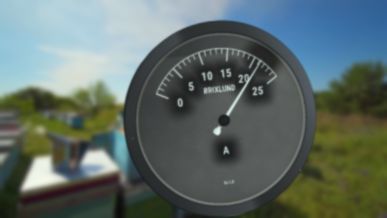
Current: 21
